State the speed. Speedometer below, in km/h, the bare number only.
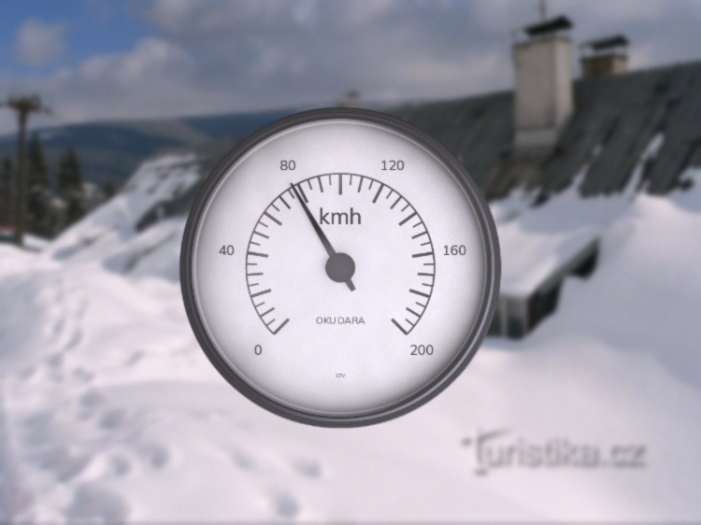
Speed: 77.5
